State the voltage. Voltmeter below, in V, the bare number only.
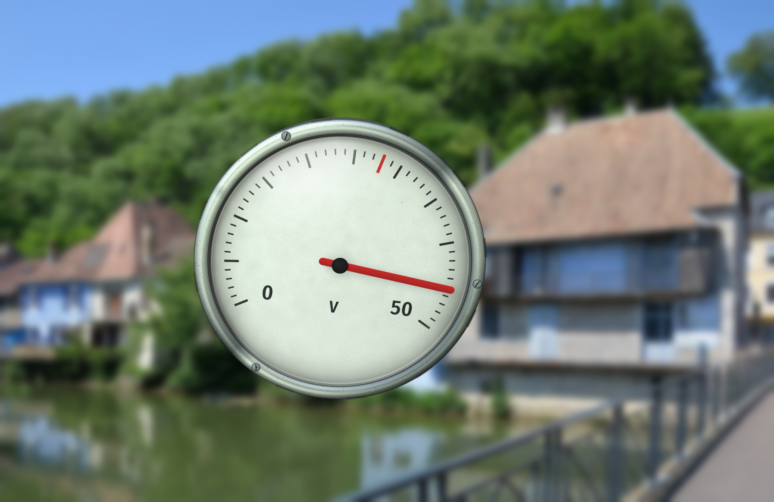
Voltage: 45
